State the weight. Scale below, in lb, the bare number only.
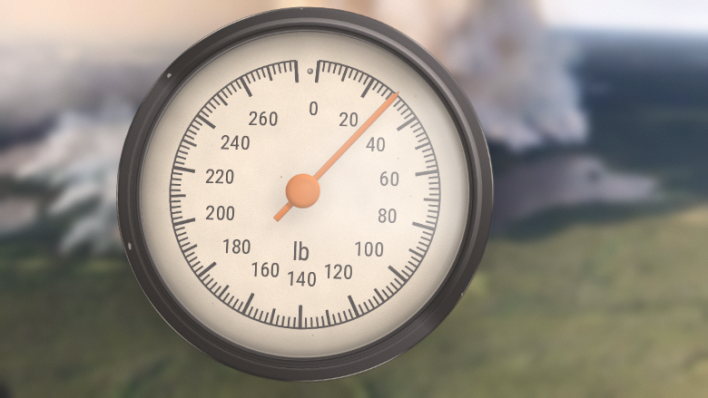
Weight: 30
